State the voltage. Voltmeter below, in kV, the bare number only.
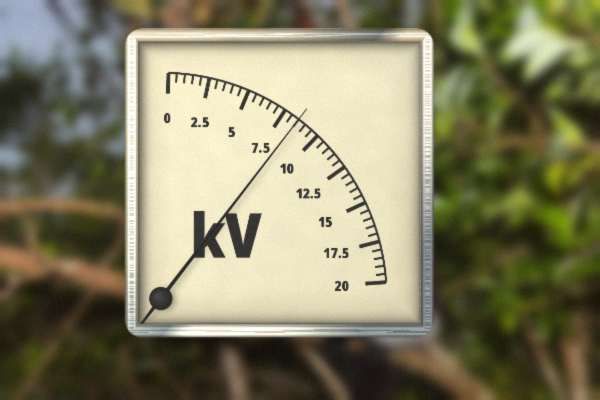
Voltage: 8.5
